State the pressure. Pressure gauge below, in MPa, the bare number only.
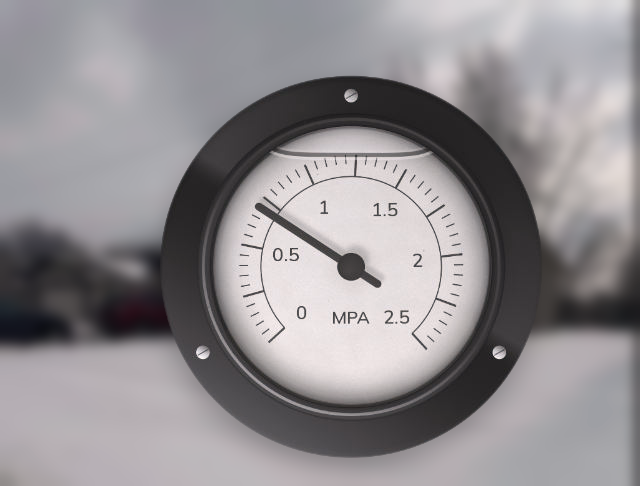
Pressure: 0.7
